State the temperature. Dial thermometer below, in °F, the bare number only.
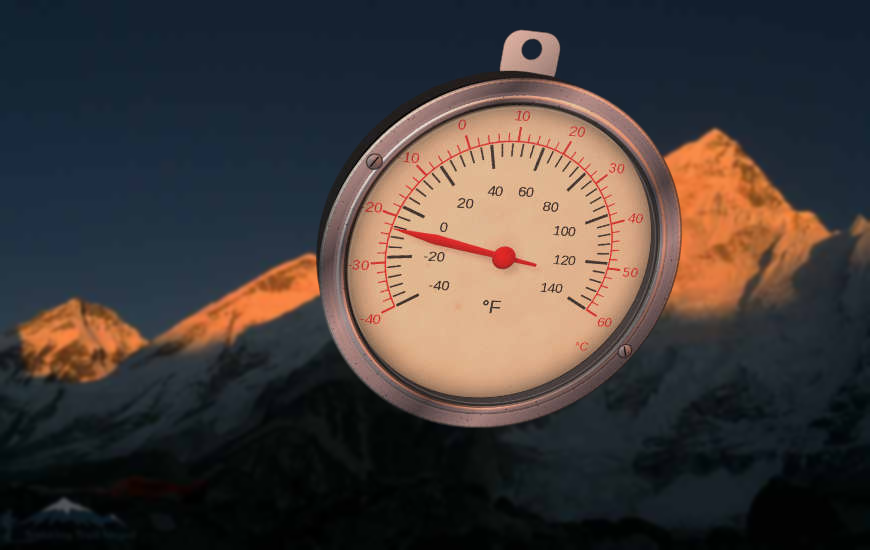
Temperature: -8
